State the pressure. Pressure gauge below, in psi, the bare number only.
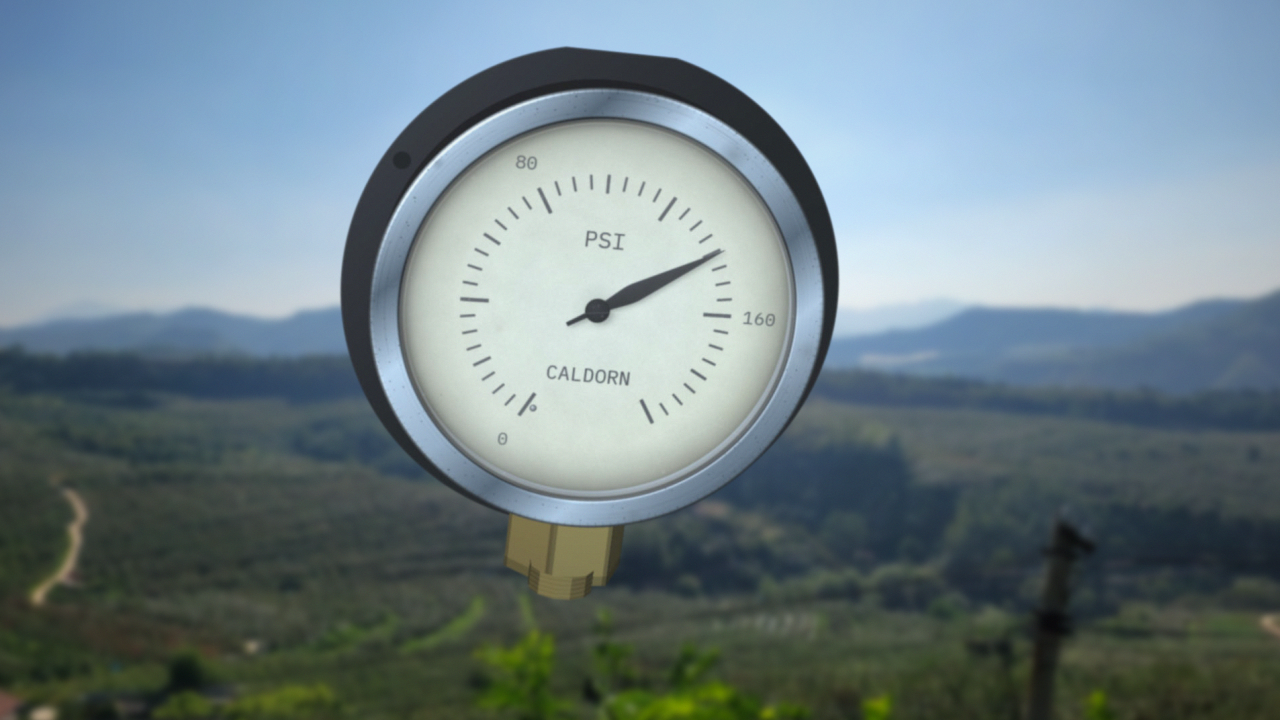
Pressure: 140
